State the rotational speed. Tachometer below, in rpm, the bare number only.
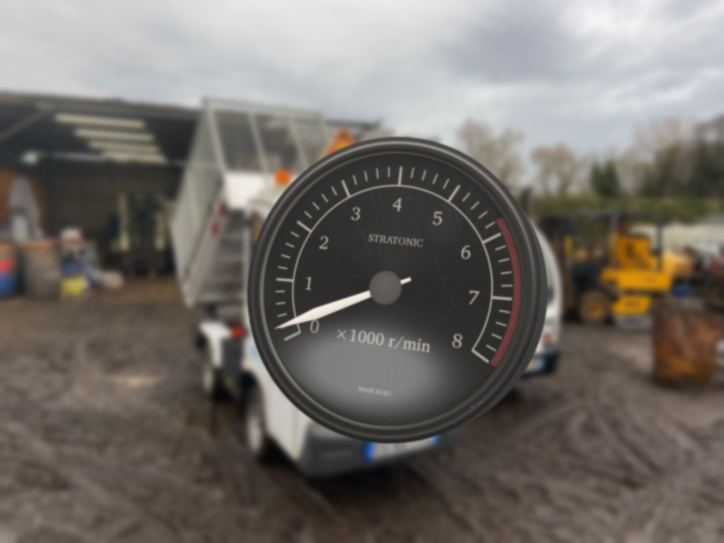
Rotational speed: 200
